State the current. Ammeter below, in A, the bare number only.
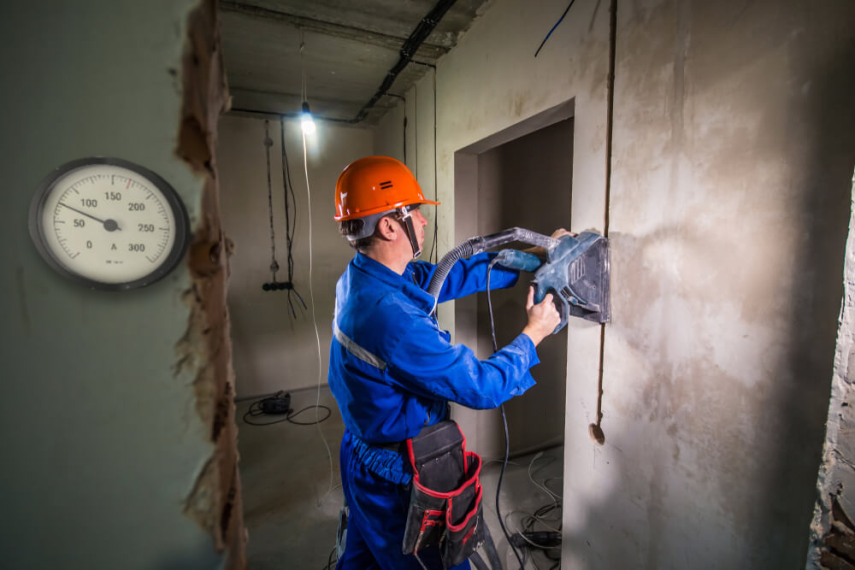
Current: 75
